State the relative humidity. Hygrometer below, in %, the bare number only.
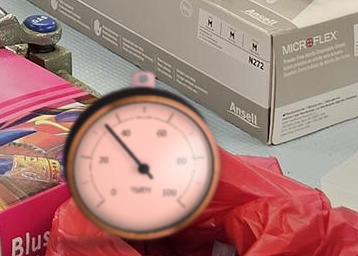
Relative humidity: 35
